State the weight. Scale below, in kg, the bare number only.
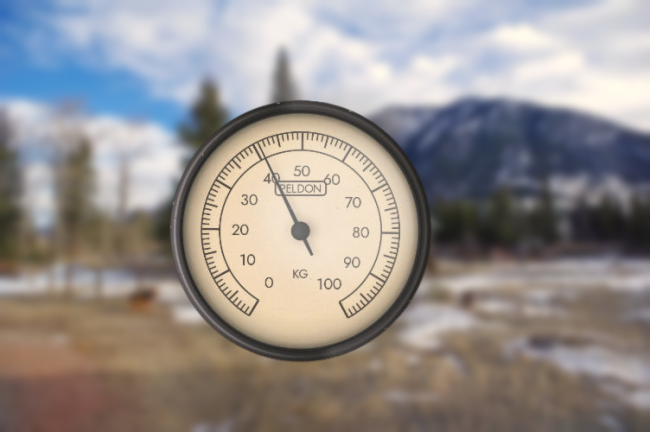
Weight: 41
